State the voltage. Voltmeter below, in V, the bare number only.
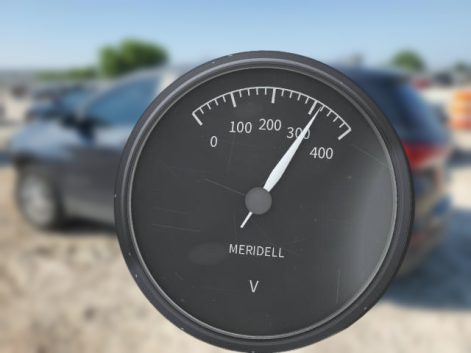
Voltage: 320
